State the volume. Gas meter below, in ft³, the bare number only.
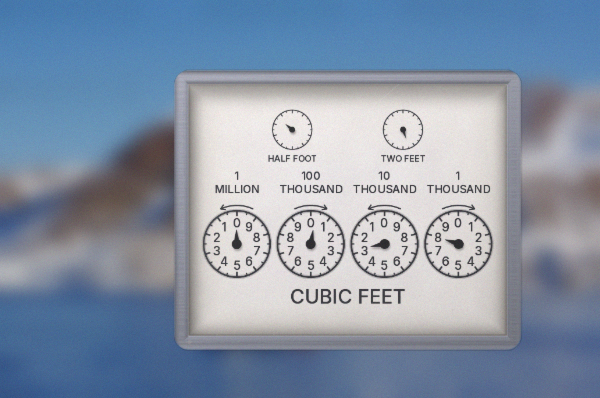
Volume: 2800
